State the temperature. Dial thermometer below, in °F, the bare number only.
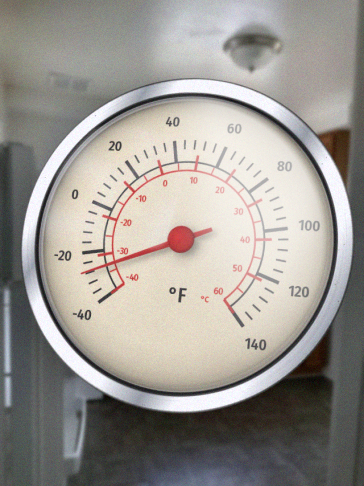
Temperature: -28
